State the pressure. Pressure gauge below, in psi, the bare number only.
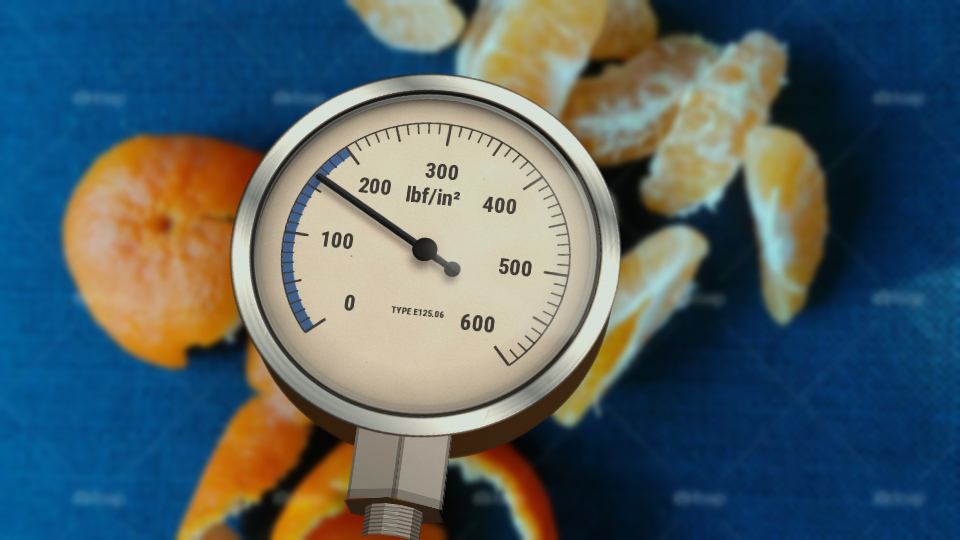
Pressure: 160
